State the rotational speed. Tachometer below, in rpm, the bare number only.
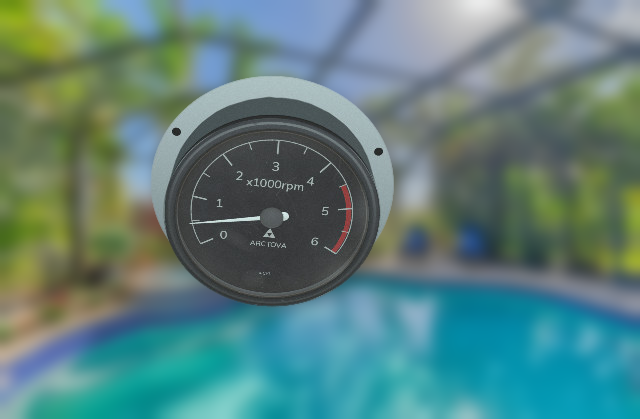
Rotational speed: 500
